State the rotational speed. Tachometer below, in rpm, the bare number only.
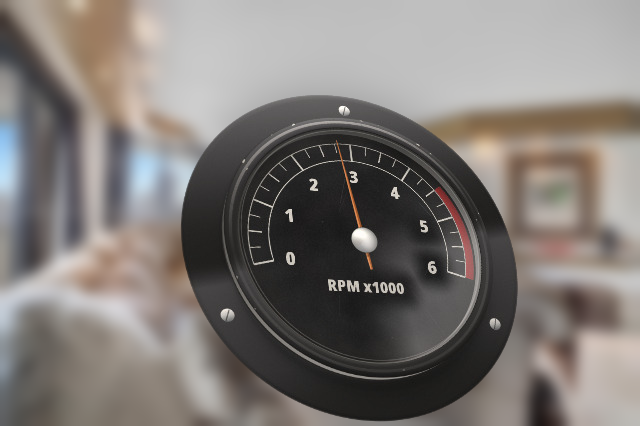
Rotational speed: 2750
